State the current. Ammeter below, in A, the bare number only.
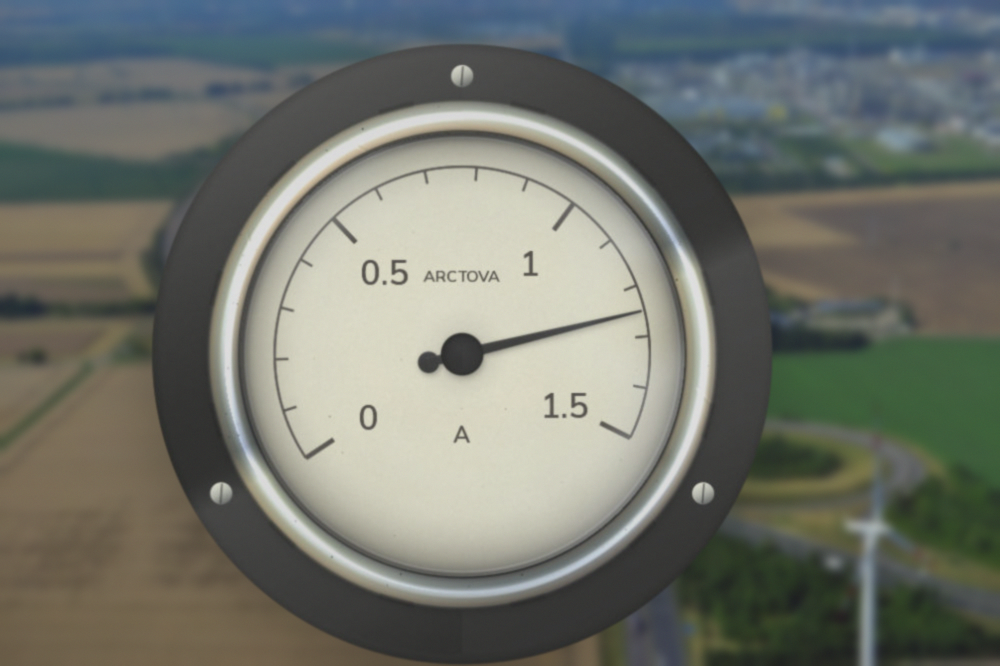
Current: 1.25
